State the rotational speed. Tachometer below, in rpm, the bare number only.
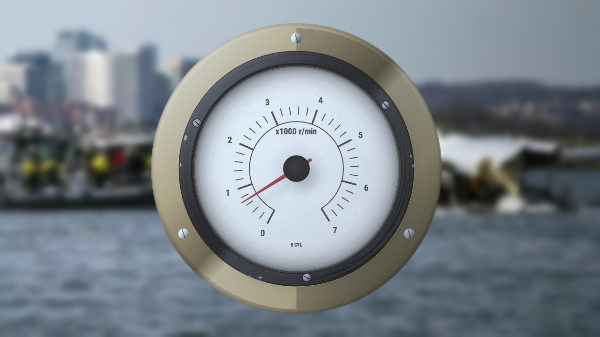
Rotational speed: 700
